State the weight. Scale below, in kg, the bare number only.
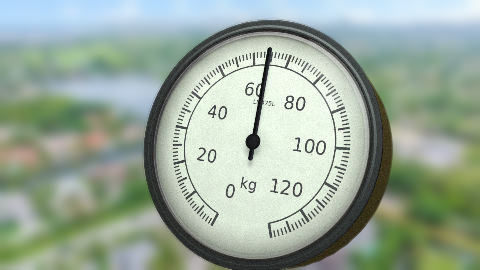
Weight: 65
